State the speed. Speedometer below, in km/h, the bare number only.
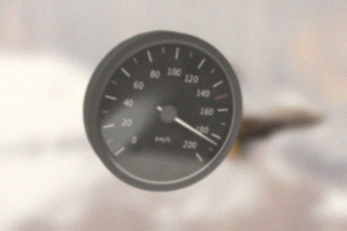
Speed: 185
